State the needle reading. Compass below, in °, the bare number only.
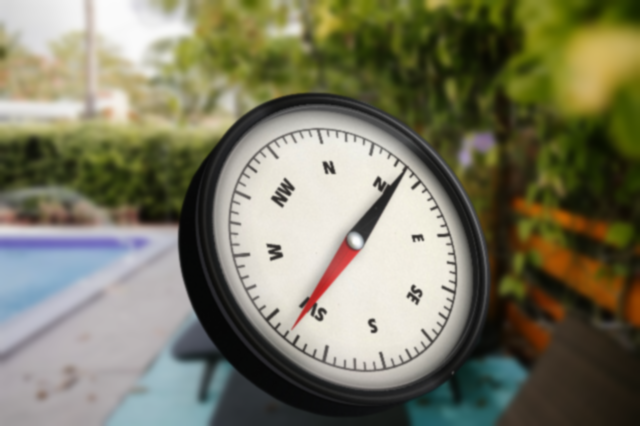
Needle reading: 230
